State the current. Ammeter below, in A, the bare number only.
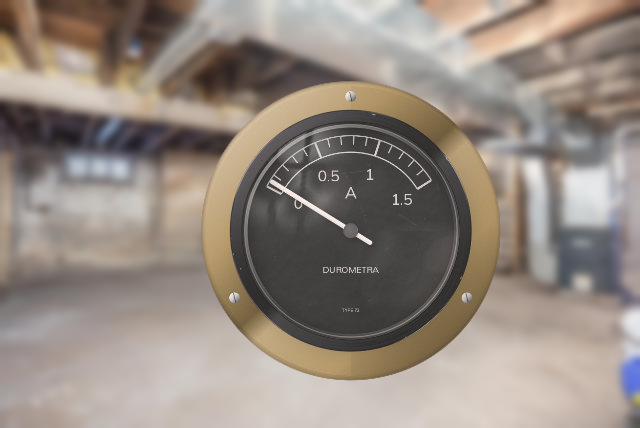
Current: 0.05
